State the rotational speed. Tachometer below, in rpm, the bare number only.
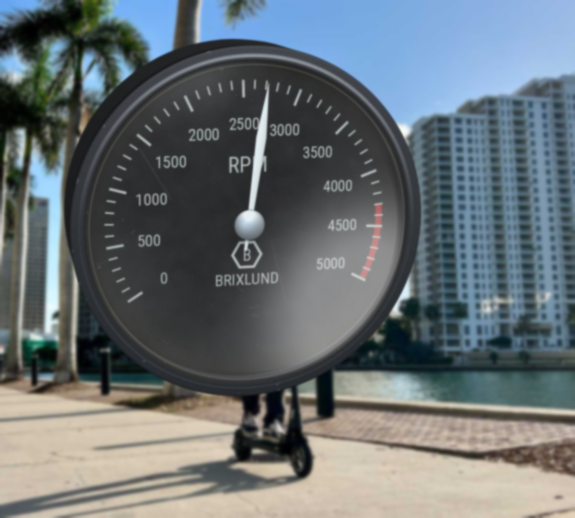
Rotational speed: 2700
